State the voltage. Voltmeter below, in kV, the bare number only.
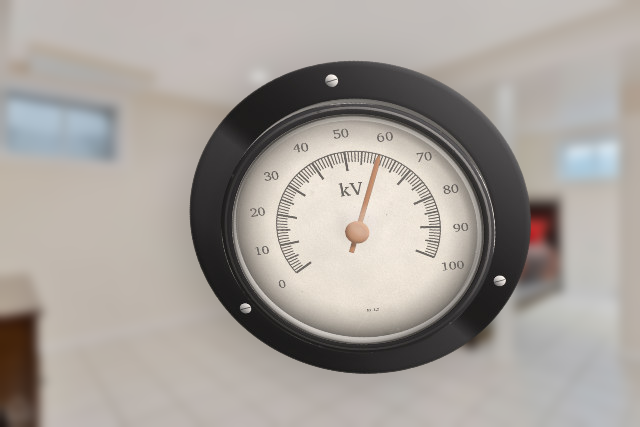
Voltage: 60
